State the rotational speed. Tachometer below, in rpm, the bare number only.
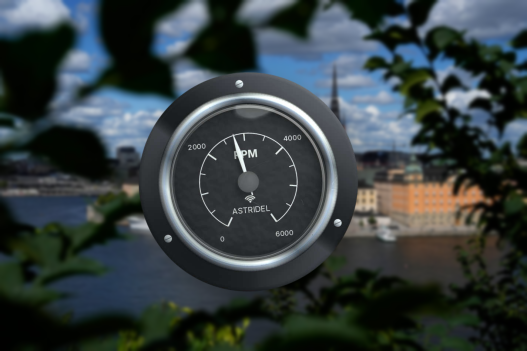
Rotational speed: 2750
